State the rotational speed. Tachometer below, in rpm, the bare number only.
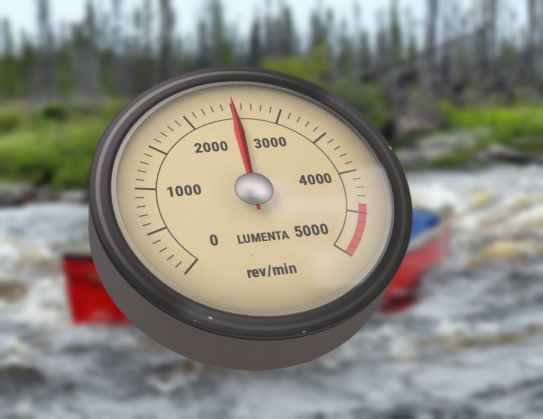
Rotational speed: 2500
